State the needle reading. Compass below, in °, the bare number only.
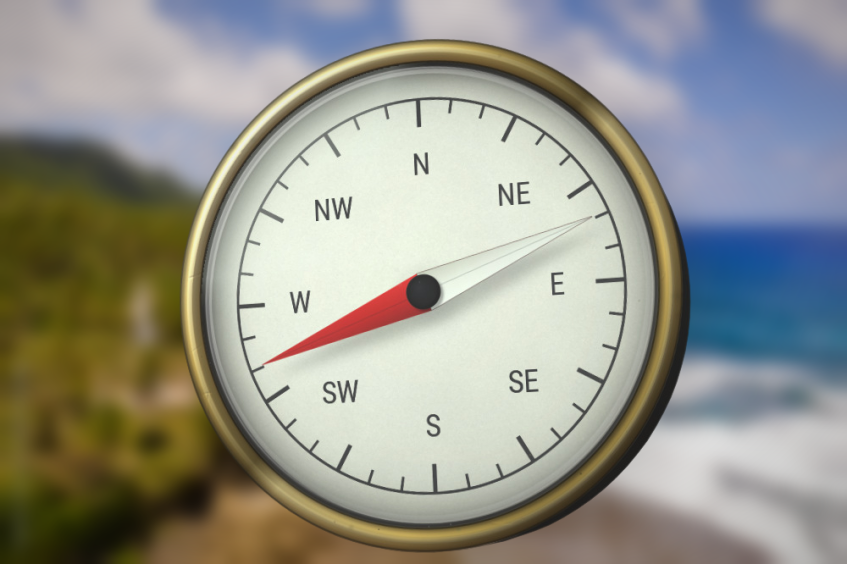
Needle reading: 250
